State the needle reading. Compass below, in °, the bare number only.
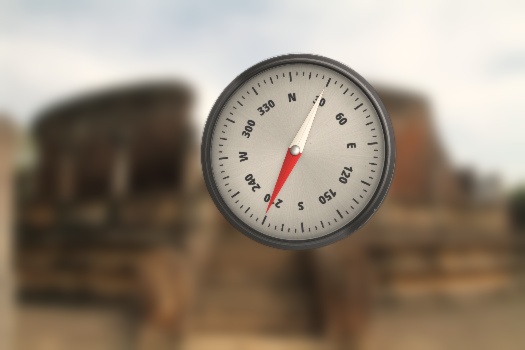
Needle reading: 210
